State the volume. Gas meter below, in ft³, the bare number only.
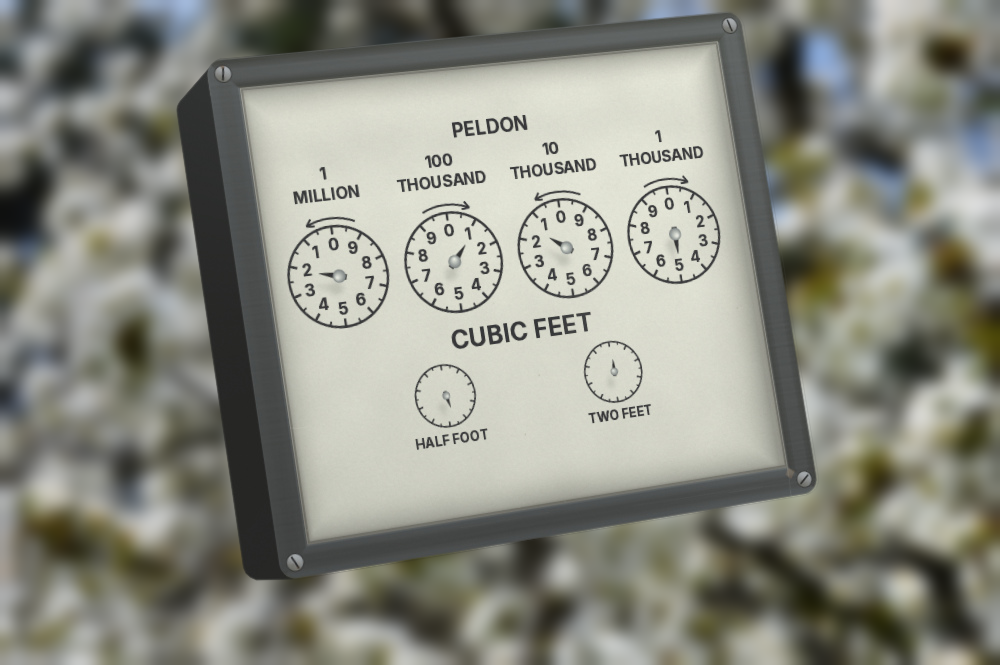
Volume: 211500
